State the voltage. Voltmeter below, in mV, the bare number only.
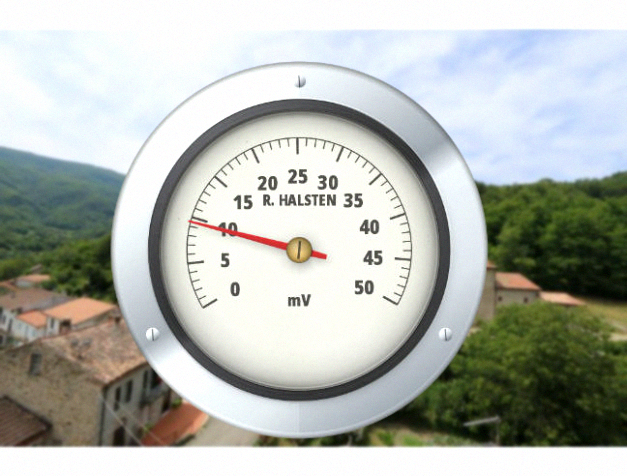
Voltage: 9.5
